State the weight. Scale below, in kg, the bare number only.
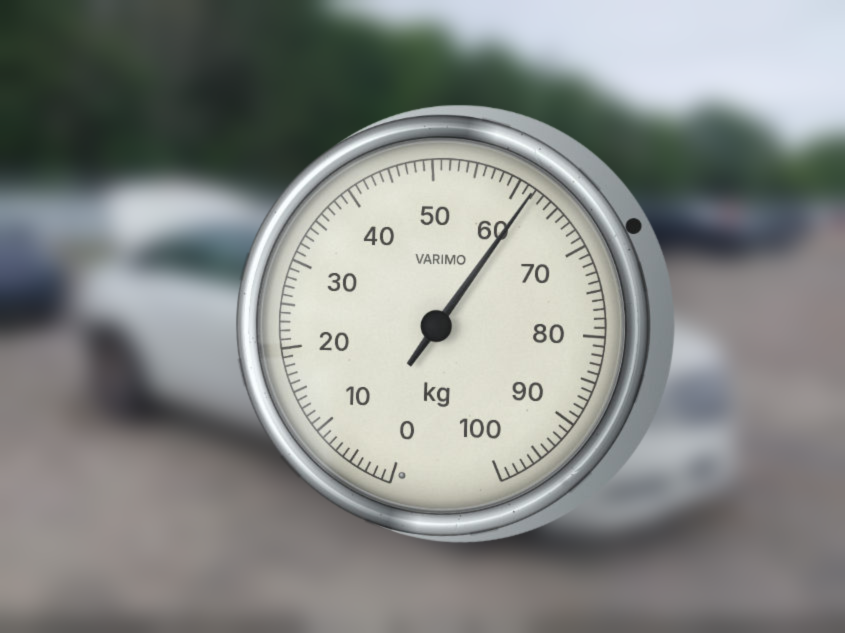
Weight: 62
